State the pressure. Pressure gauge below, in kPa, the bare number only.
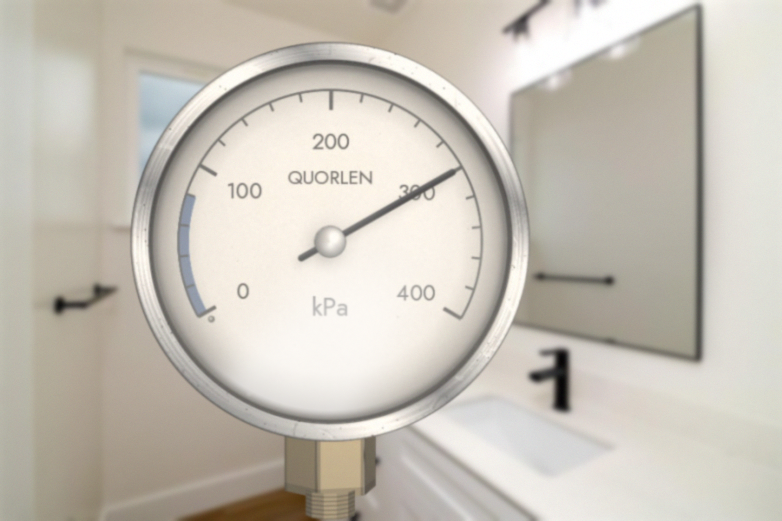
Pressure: 300
